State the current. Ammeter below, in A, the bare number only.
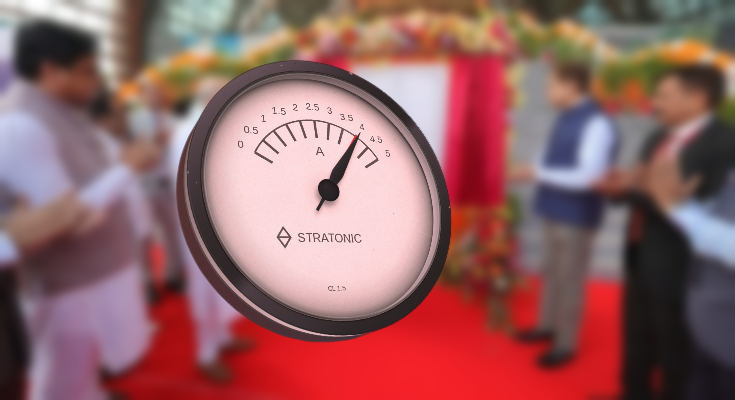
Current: 4
